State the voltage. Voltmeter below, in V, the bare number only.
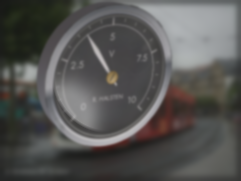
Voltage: 3.75
